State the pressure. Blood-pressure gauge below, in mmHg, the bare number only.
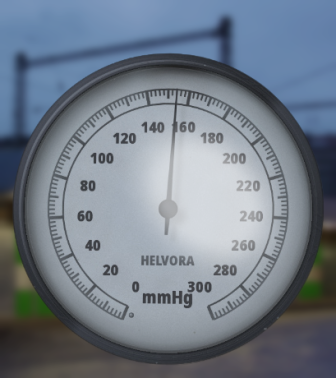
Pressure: 154
